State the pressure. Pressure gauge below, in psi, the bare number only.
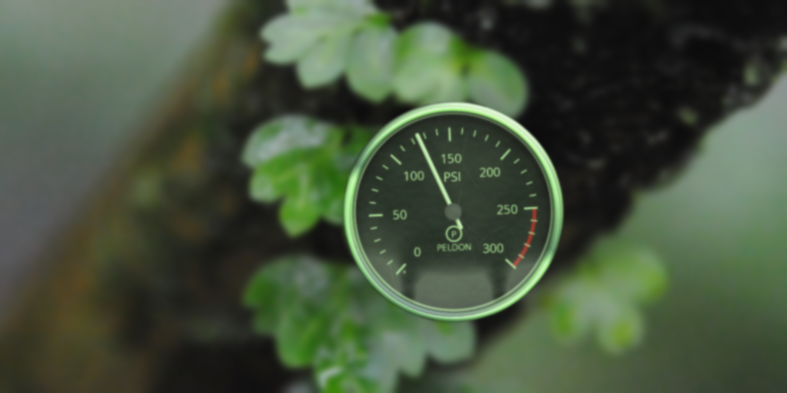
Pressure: 125
